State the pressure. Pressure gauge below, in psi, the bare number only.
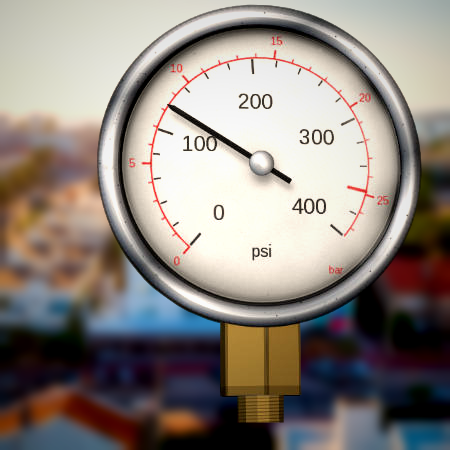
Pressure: 120
